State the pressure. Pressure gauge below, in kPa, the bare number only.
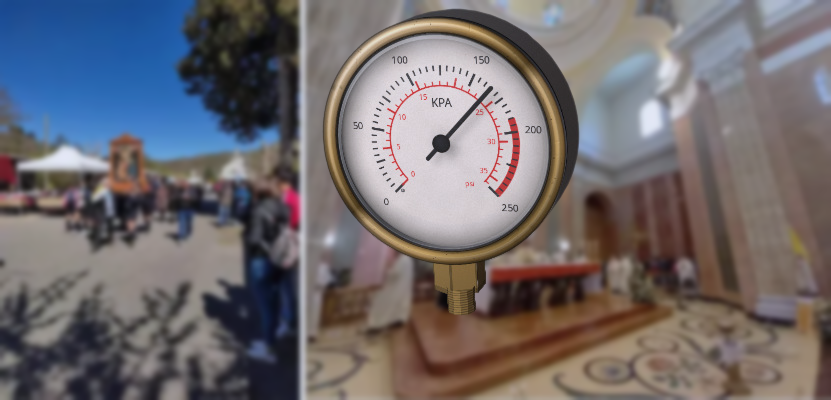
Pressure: 165
